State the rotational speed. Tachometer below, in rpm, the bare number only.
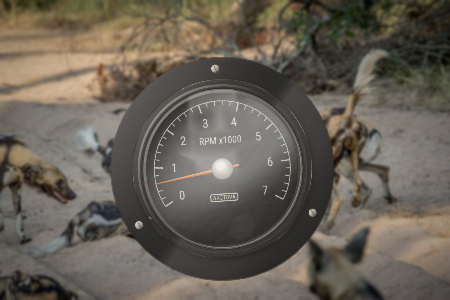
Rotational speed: 600
